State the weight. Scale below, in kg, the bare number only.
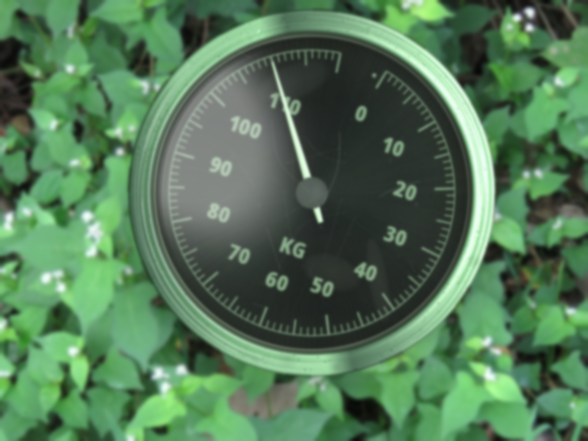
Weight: 110
